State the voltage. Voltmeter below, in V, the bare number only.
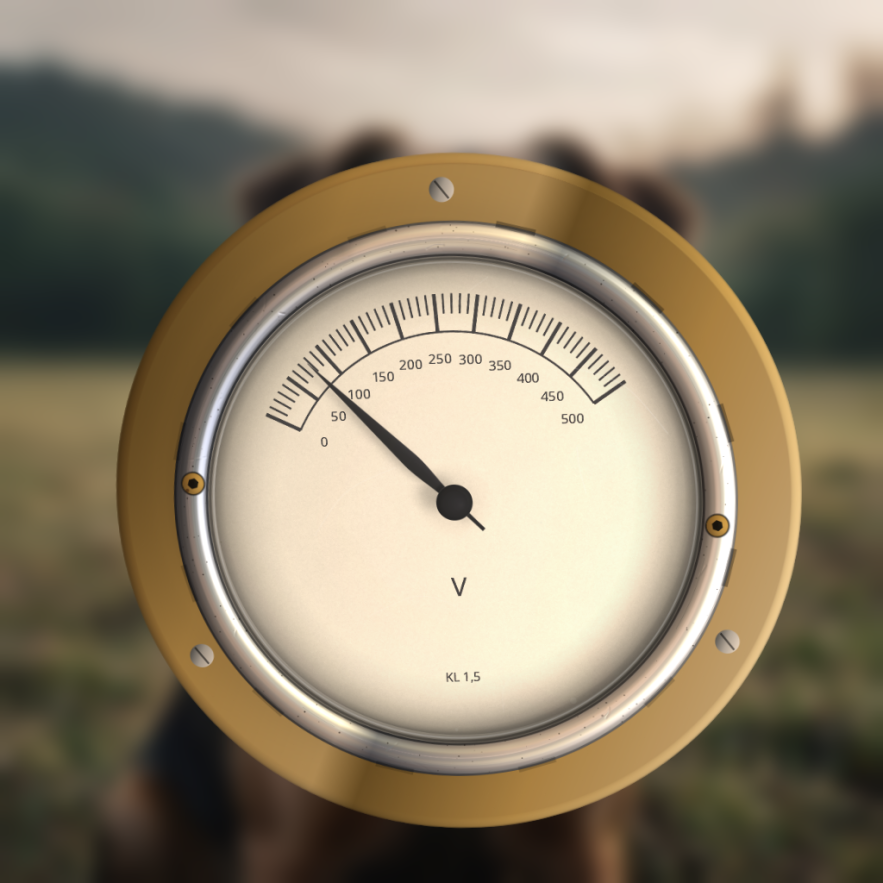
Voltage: 80
